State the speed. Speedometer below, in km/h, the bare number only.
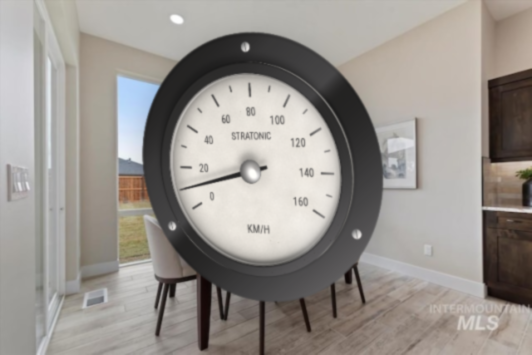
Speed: 10
